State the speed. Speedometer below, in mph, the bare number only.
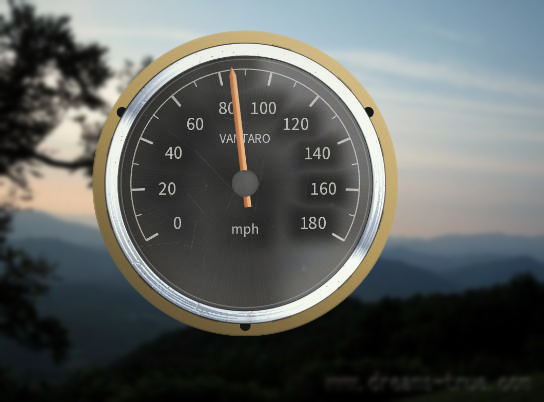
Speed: 85
